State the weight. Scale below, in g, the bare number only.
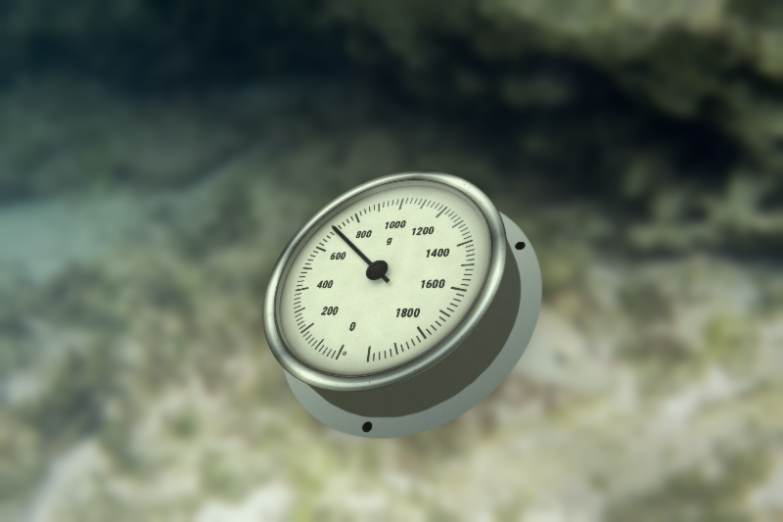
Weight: 700
